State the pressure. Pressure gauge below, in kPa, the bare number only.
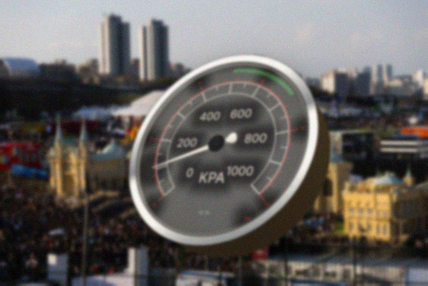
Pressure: 100
